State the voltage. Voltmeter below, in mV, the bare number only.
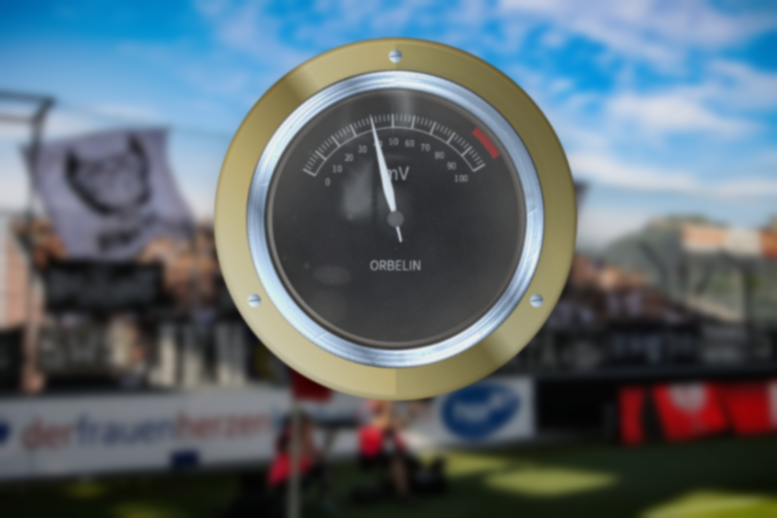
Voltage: 40
